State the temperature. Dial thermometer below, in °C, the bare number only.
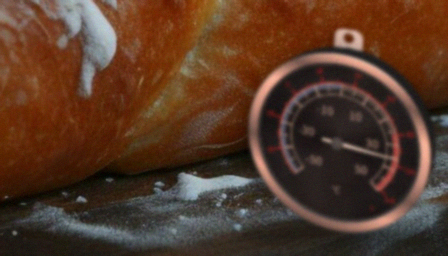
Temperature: 35
